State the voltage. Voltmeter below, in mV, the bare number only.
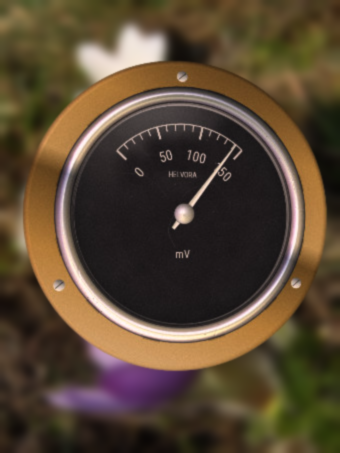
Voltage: 140
